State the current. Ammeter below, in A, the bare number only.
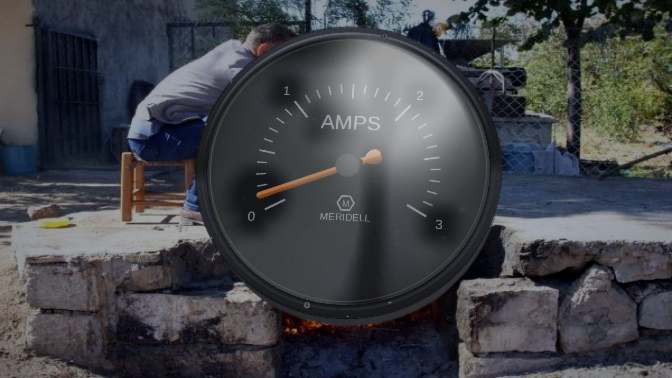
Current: 0.1
